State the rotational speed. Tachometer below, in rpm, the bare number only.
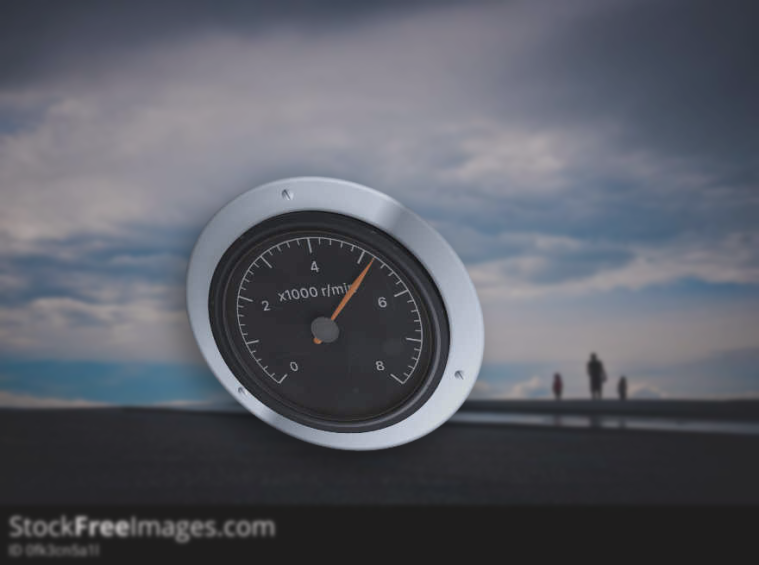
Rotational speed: 5200
